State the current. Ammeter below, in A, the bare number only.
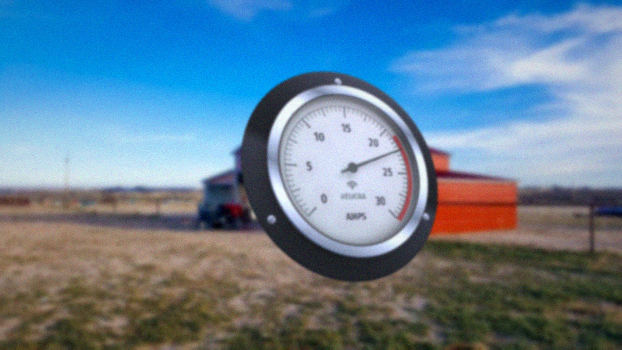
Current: 22.5
